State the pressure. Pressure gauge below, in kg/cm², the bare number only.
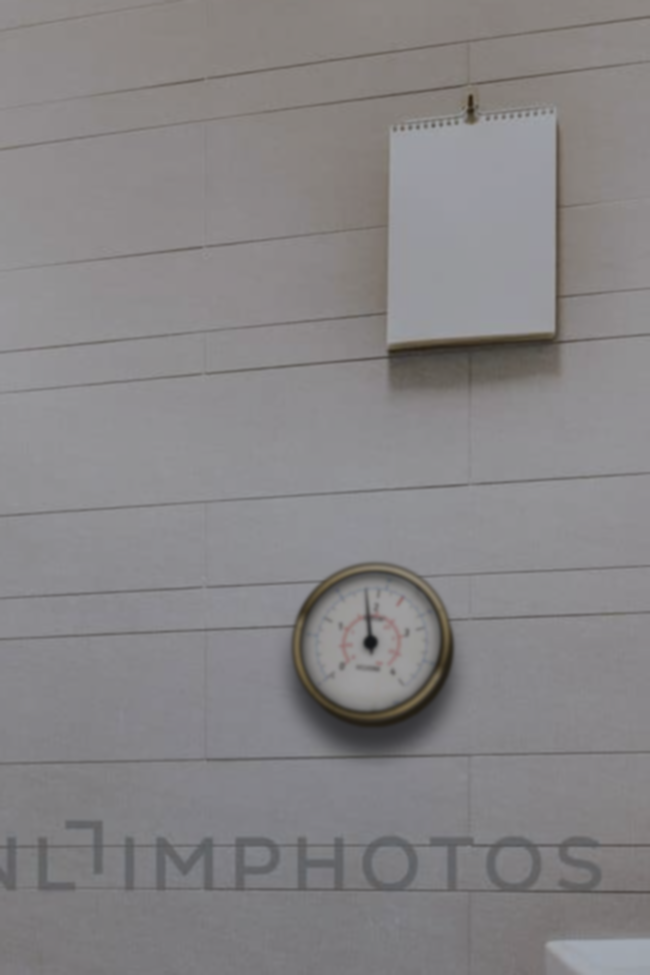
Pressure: 1.8
